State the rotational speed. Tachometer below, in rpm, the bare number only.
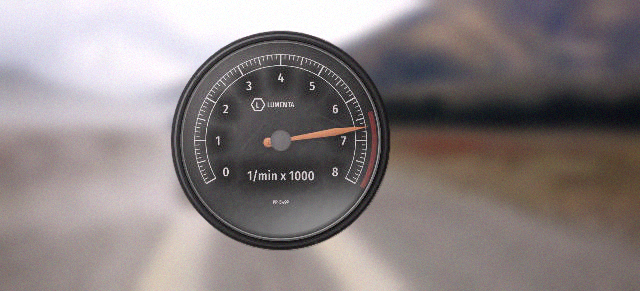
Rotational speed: 6700
